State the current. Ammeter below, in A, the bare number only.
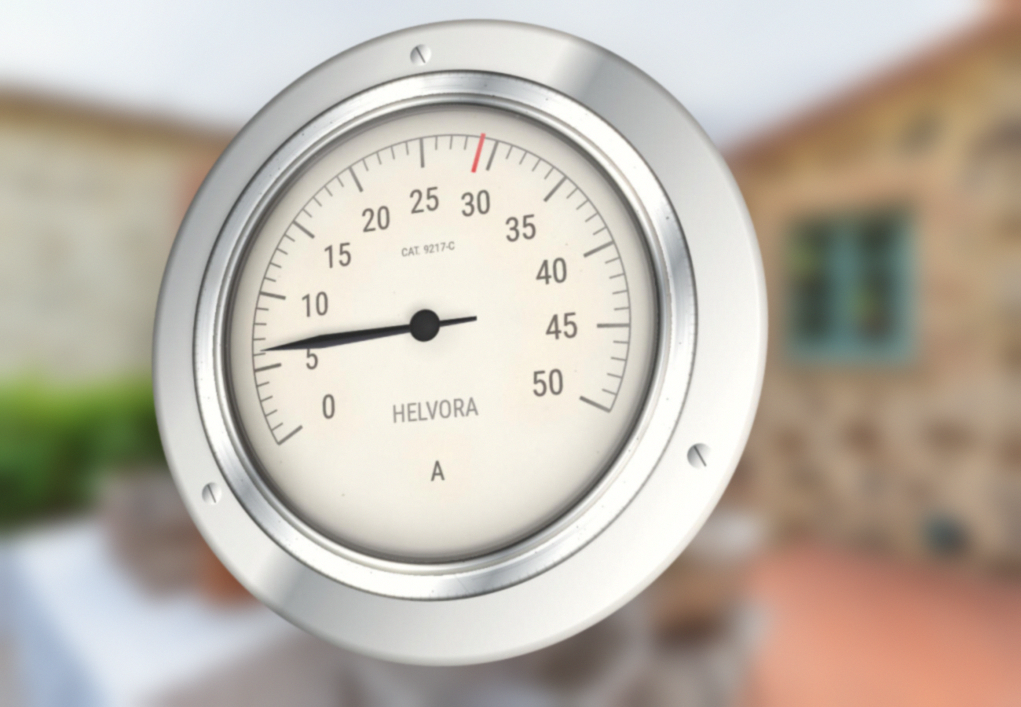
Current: 6
